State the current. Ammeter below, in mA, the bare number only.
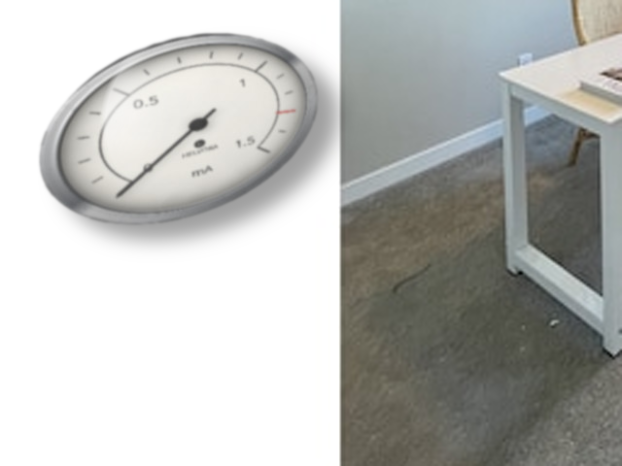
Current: 0
